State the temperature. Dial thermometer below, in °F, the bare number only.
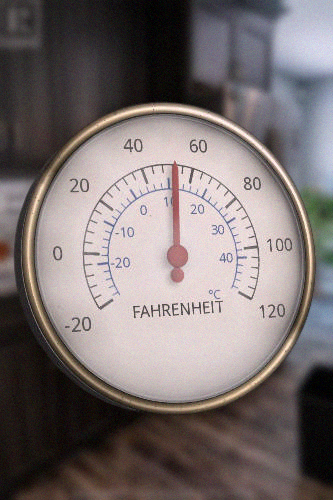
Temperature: 52
